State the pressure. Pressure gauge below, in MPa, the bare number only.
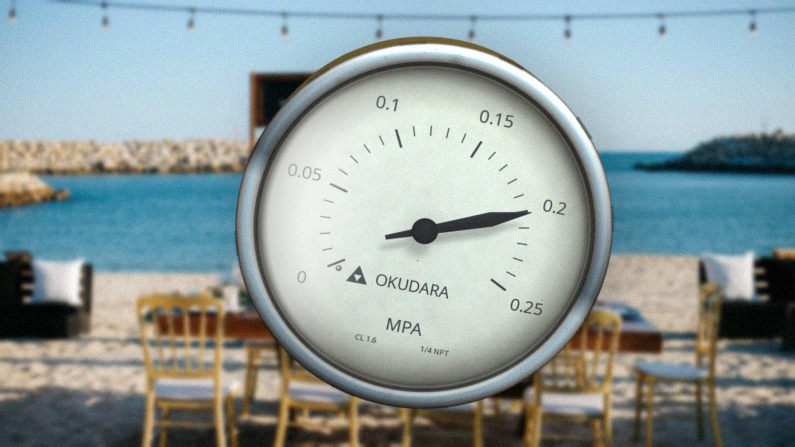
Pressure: 0.2
